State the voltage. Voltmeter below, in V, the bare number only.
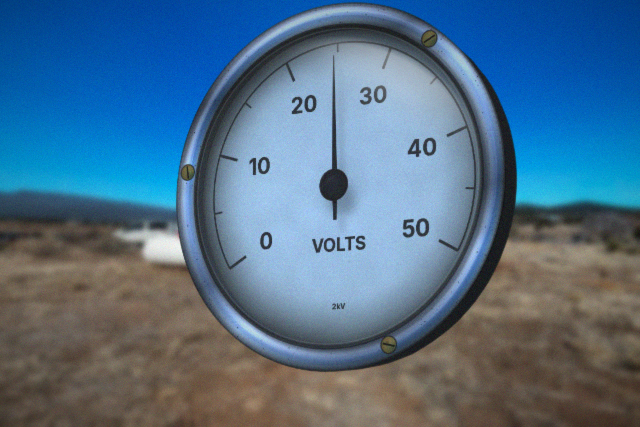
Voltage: 25
